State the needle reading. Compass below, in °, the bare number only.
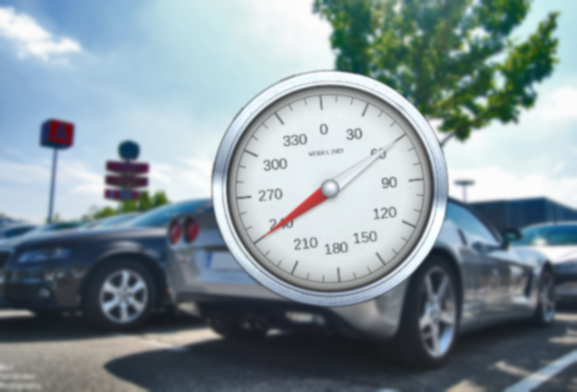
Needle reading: 240
